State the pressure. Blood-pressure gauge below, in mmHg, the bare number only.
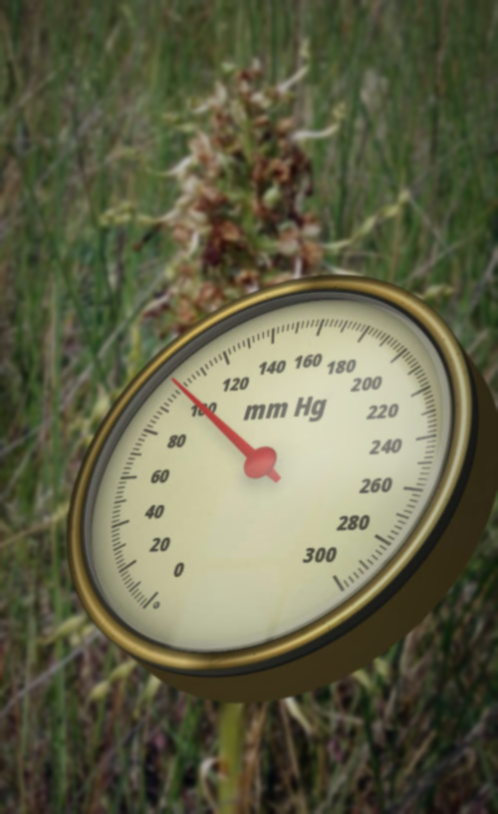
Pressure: 100
